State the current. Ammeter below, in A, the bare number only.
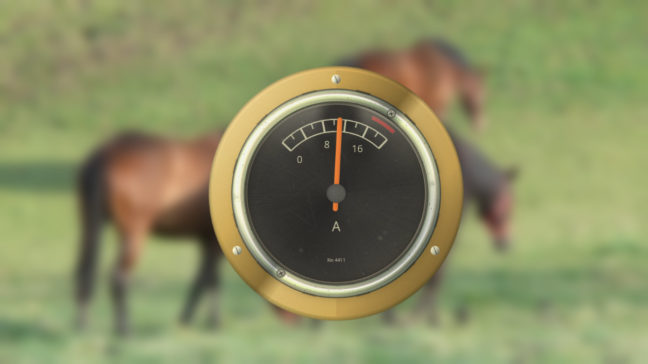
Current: 11
